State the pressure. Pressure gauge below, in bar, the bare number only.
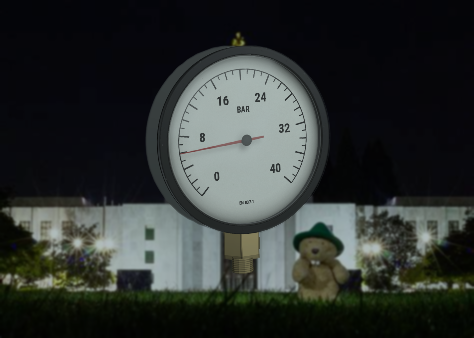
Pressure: 6
